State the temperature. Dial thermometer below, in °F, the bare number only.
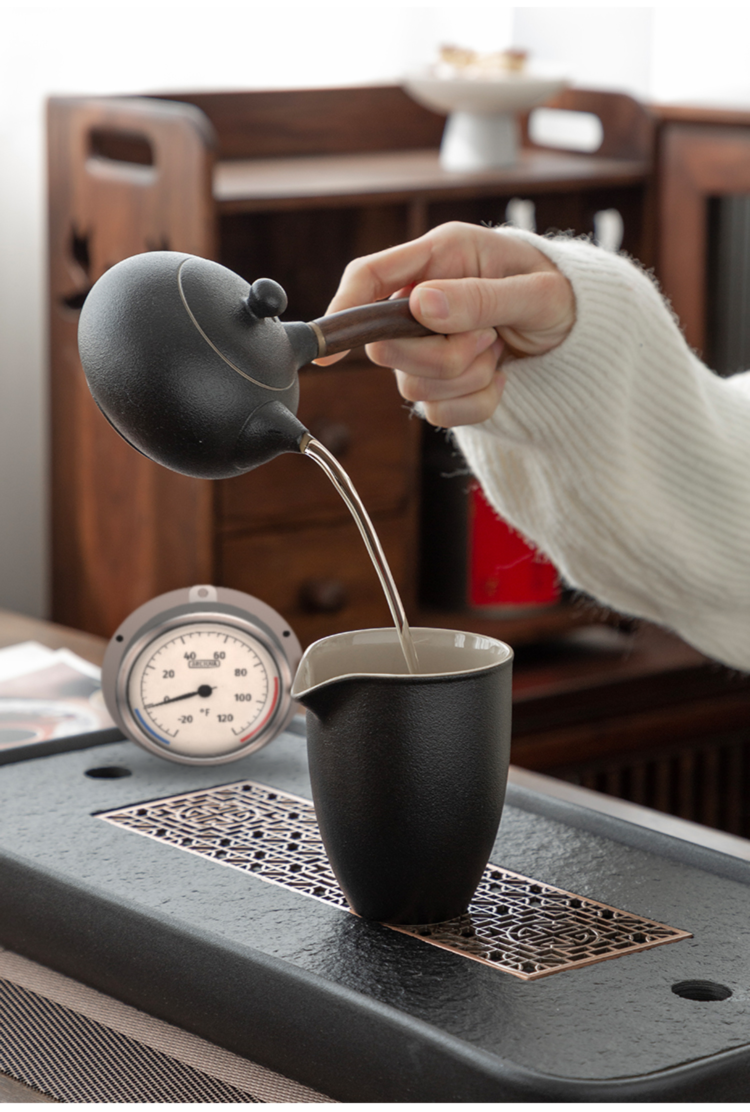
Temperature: 0
